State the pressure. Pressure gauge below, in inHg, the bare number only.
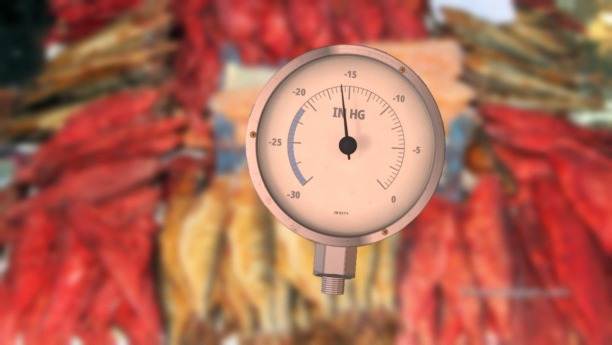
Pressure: -16
